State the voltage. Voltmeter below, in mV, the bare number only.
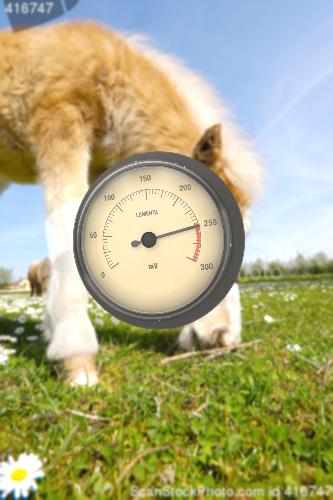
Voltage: 250
